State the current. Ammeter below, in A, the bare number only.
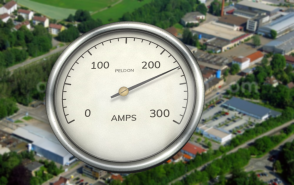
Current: 230
